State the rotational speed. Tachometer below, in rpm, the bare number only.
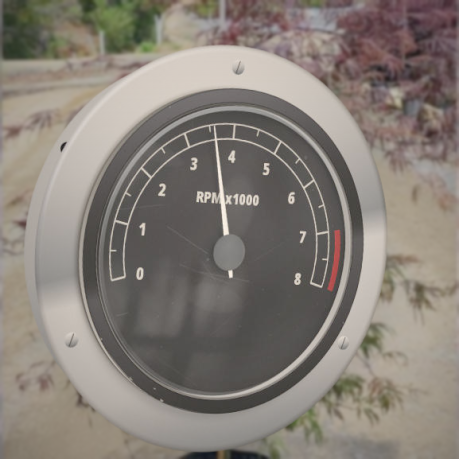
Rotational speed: 3500
